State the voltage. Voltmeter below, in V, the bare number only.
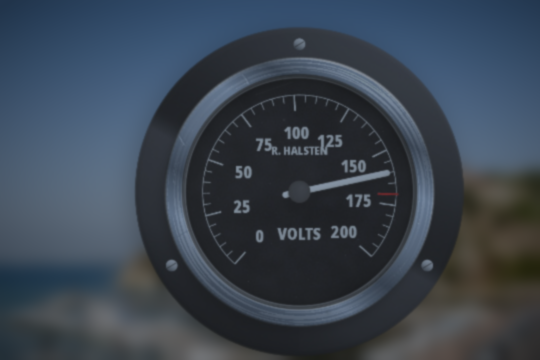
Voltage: 160
